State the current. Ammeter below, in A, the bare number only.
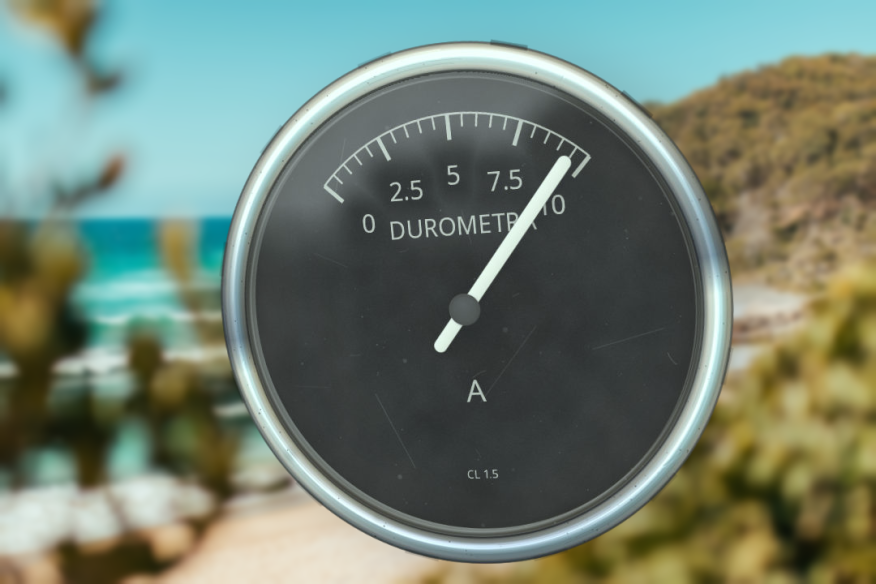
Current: 9.5
